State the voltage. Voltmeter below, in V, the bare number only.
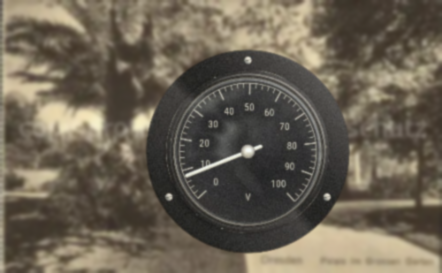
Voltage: 8
